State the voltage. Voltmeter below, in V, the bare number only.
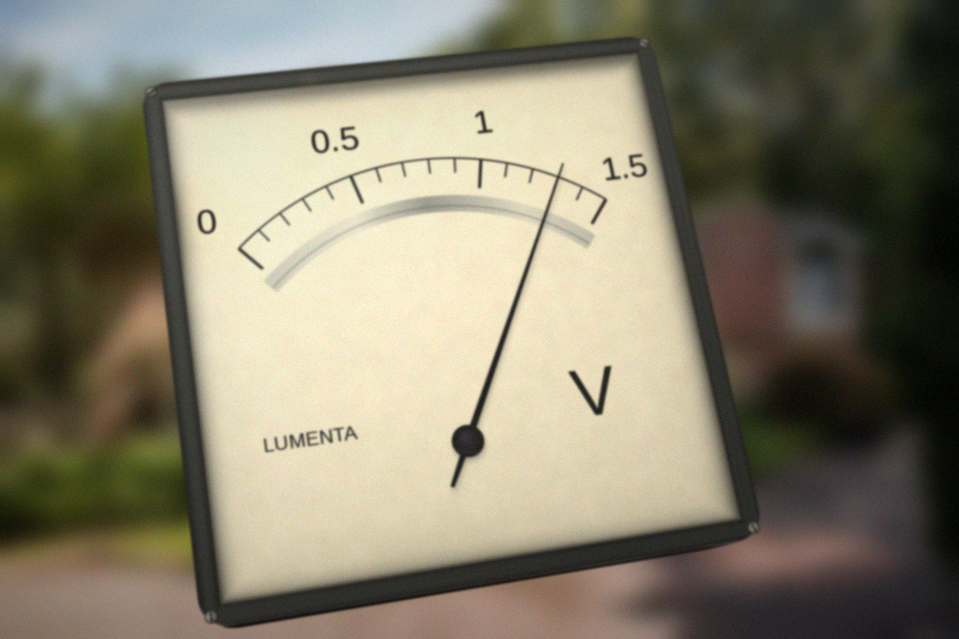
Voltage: 1.3
